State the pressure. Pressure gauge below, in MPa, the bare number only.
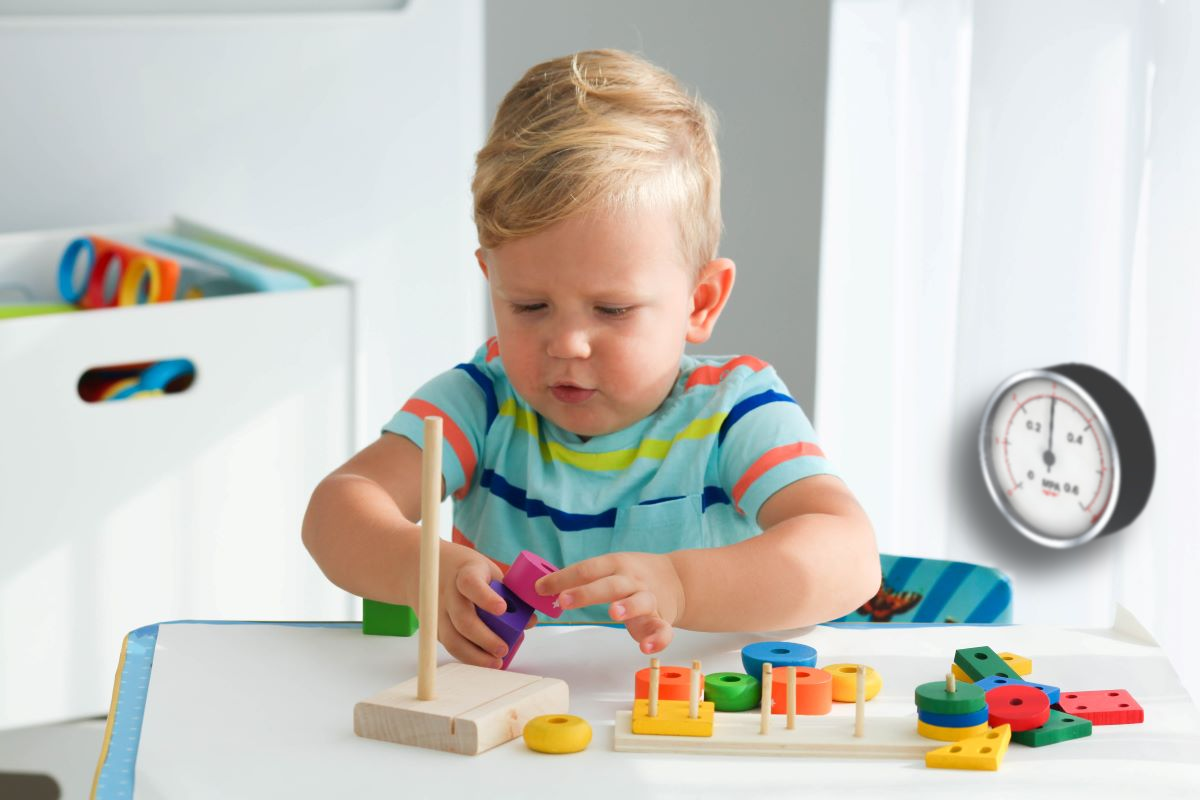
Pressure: 0.3
